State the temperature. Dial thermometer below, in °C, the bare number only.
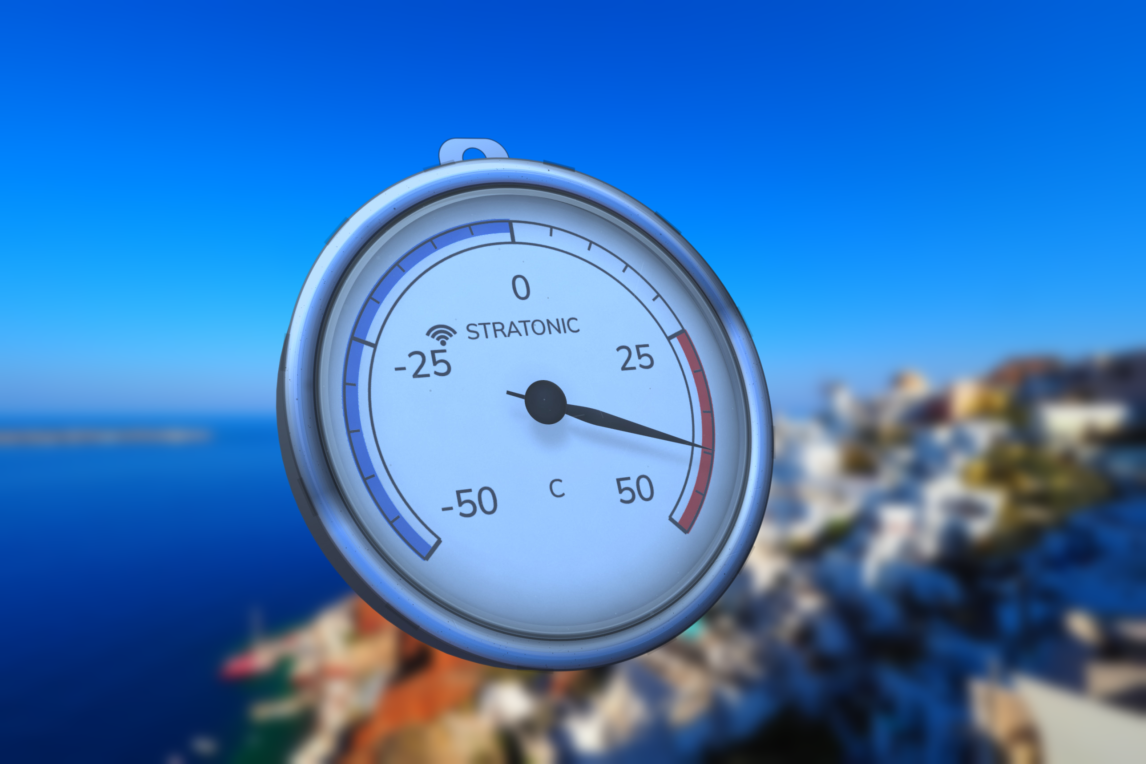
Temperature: 40
